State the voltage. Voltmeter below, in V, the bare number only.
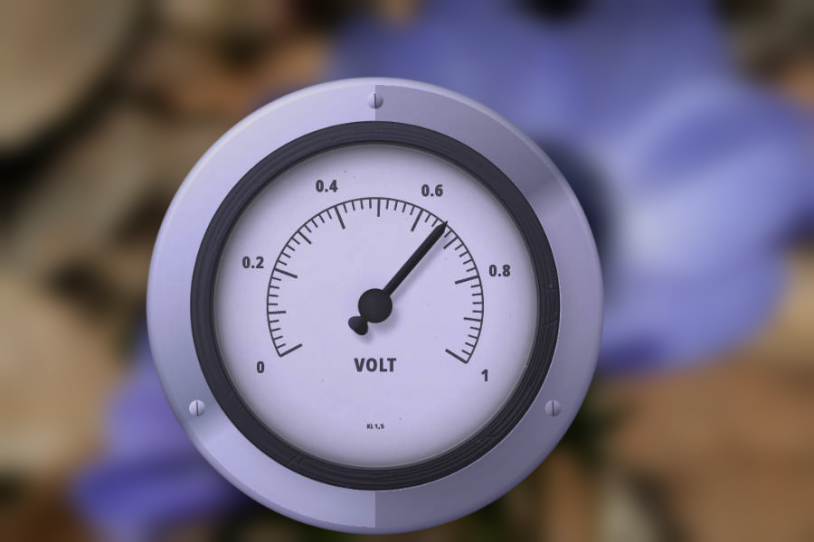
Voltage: 0.66
